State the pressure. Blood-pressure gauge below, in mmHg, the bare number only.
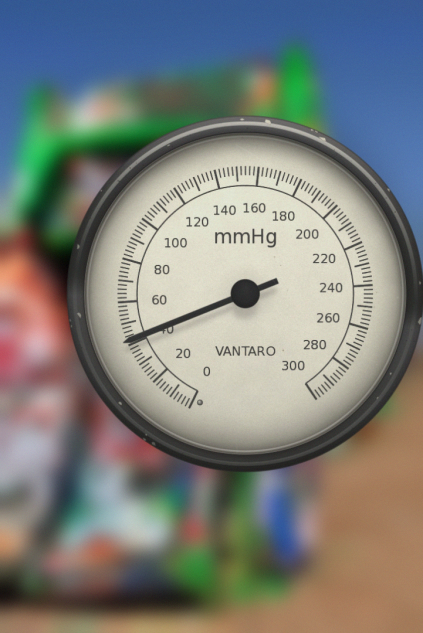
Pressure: 42
